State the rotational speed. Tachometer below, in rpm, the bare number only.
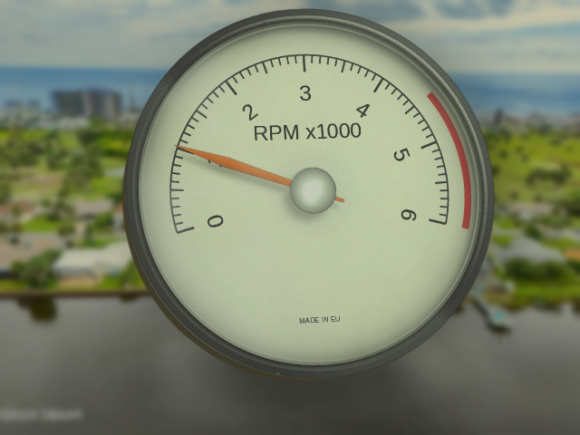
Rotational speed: 1000
